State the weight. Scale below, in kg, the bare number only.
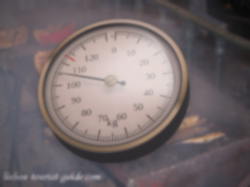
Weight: 105
